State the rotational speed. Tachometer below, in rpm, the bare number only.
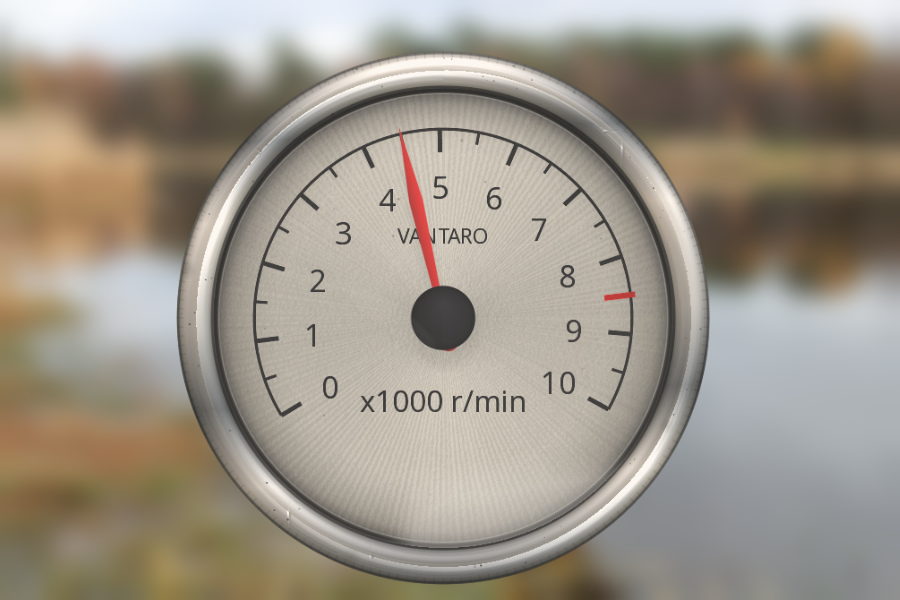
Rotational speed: 4500
